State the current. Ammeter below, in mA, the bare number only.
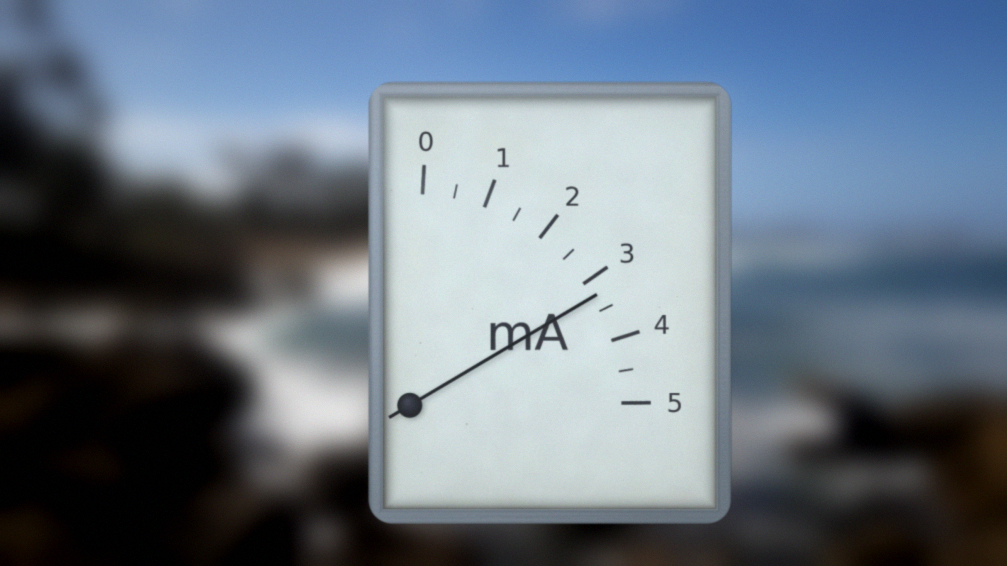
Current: 3.25
